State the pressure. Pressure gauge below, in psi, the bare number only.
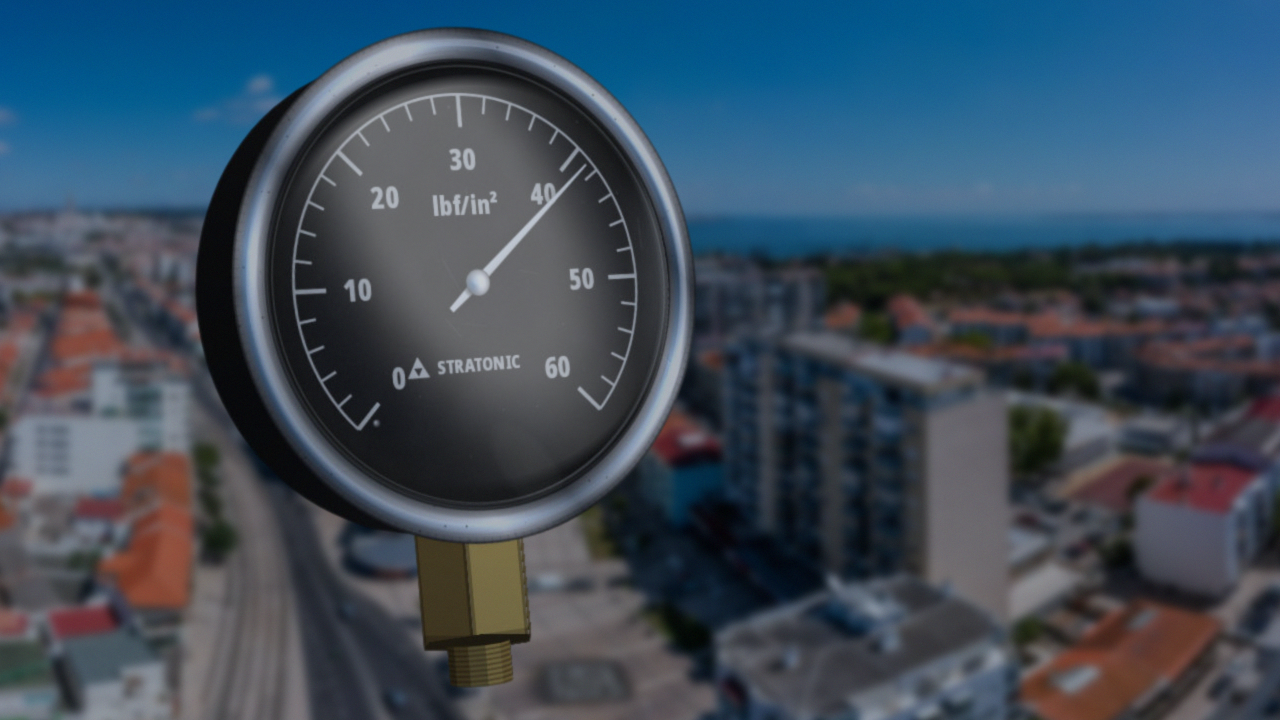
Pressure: 41
